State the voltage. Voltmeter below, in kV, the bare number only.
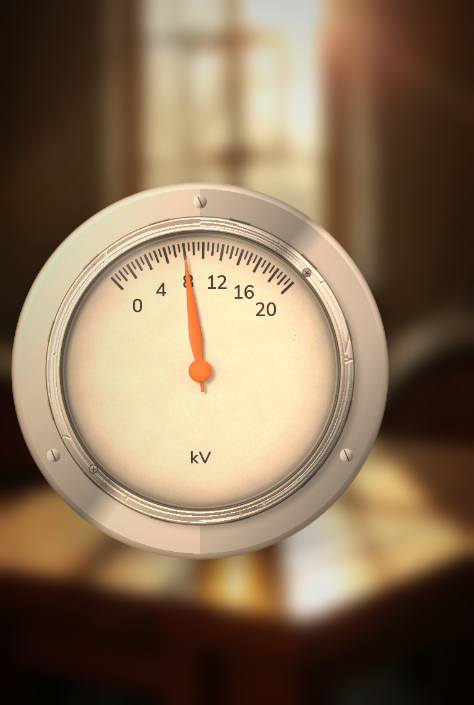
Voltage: 8
